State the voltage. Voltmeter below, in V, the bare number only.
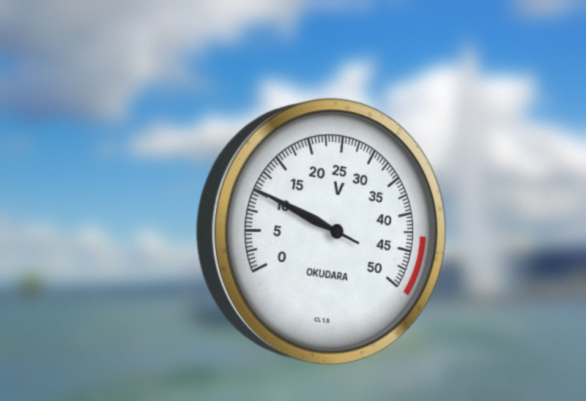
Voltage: 10
